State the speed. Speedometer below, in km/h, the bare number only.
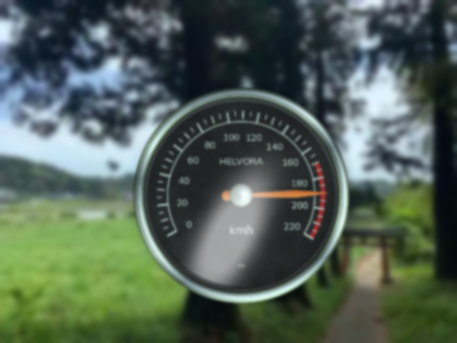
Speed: 190
